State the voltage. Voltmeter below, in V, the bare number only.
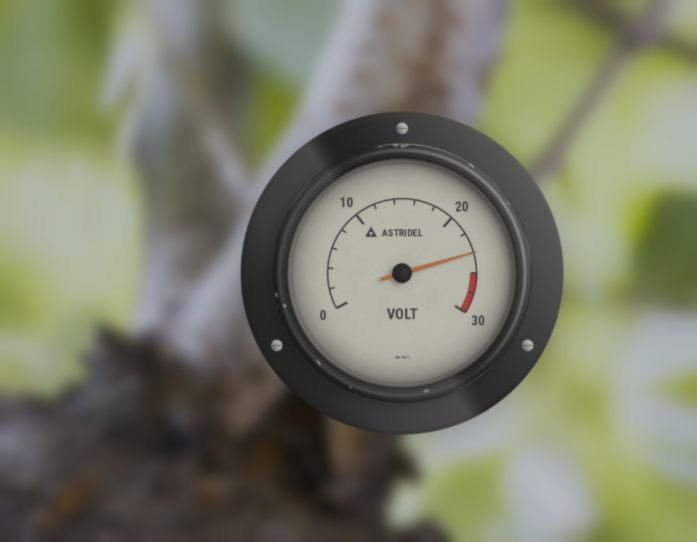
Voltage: 24
